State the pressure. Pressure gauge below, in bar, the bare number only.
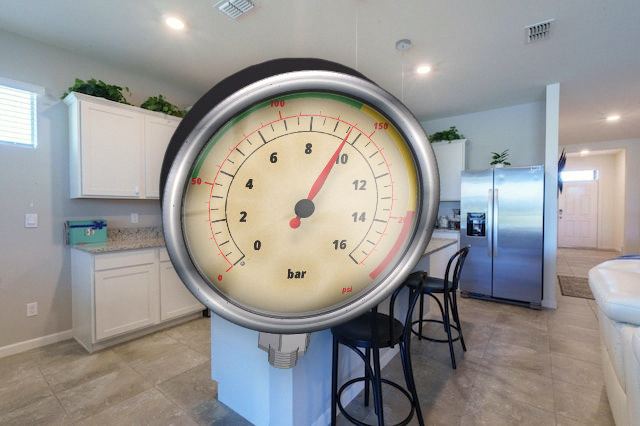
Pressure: 9.5
